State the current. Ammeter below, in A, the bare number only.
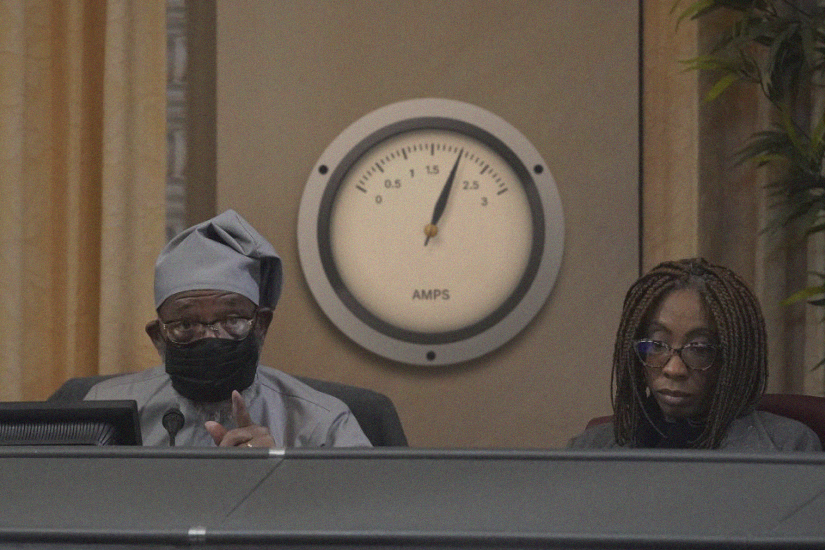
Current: 2
